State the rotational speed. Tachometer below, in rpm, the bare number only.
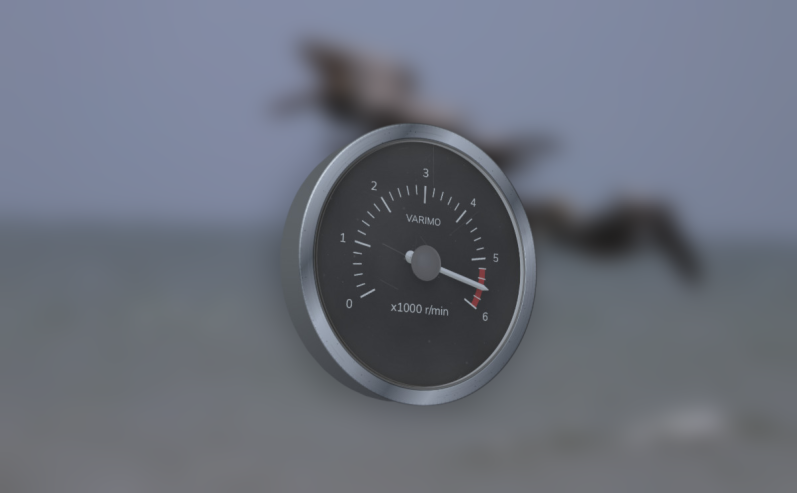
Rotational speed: 5600
